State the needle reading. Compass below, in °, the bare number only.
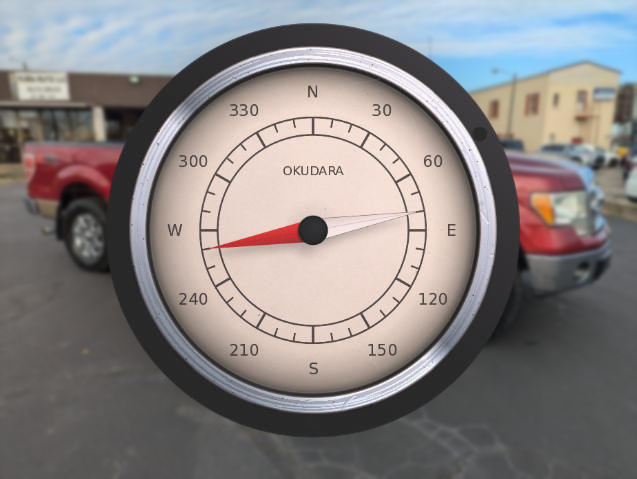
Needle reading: 260
